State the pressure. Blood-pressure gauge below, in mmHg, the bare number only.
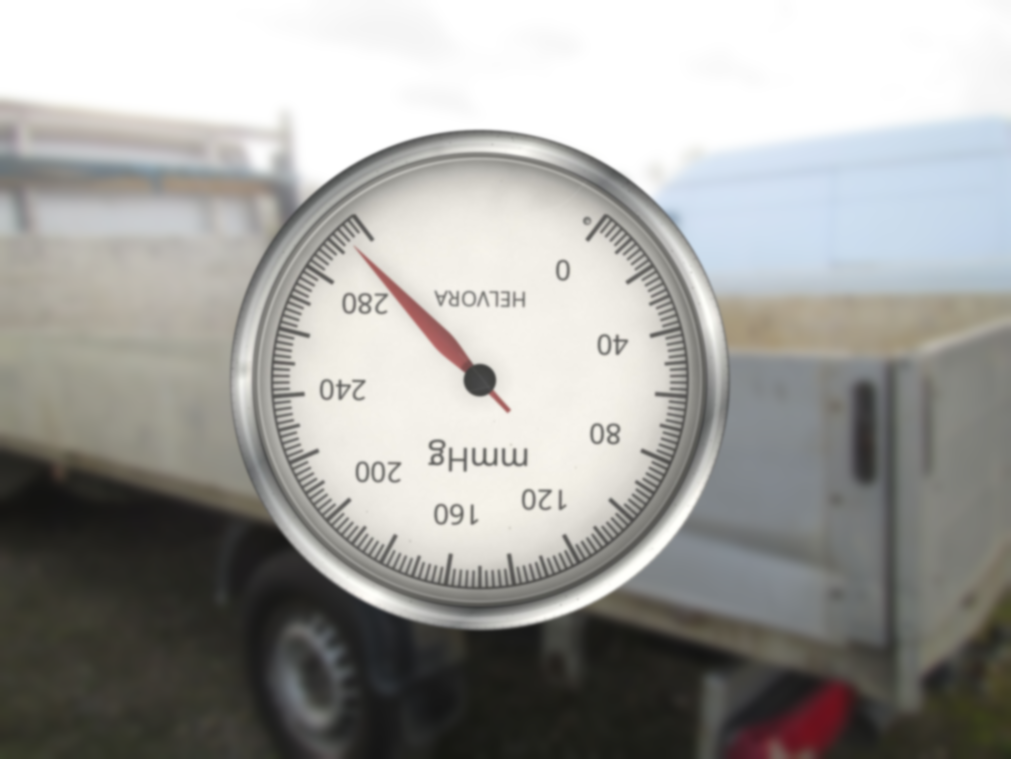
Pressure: 294
